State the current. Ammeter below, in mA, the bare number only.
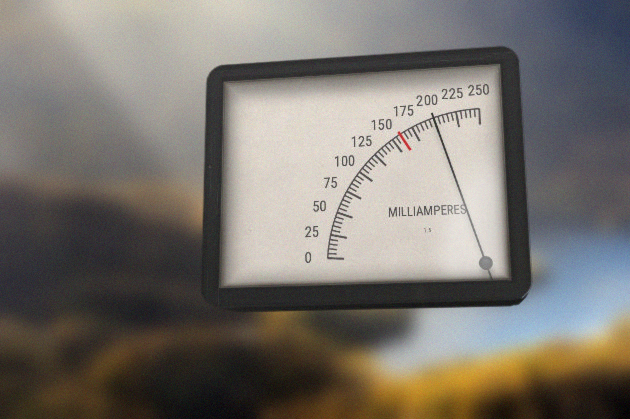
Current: 200
